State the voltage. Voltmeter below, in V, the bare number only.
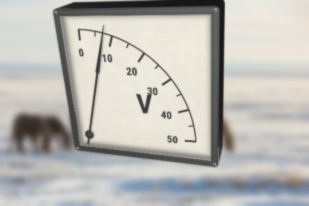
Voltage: 7.5
